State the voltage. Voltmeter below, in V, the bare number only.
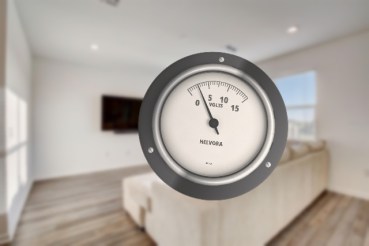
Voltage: 2.5
